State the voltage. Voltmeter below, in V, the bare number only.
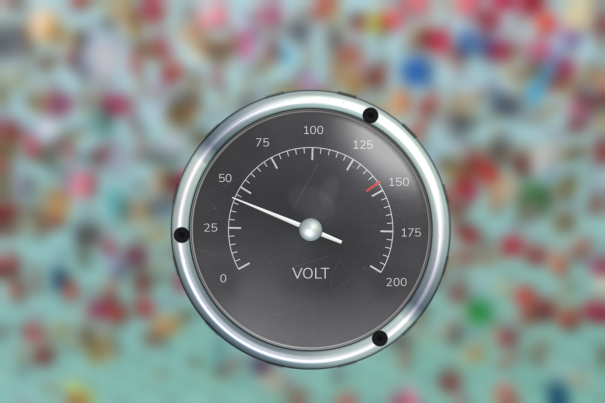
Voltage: 42.5
